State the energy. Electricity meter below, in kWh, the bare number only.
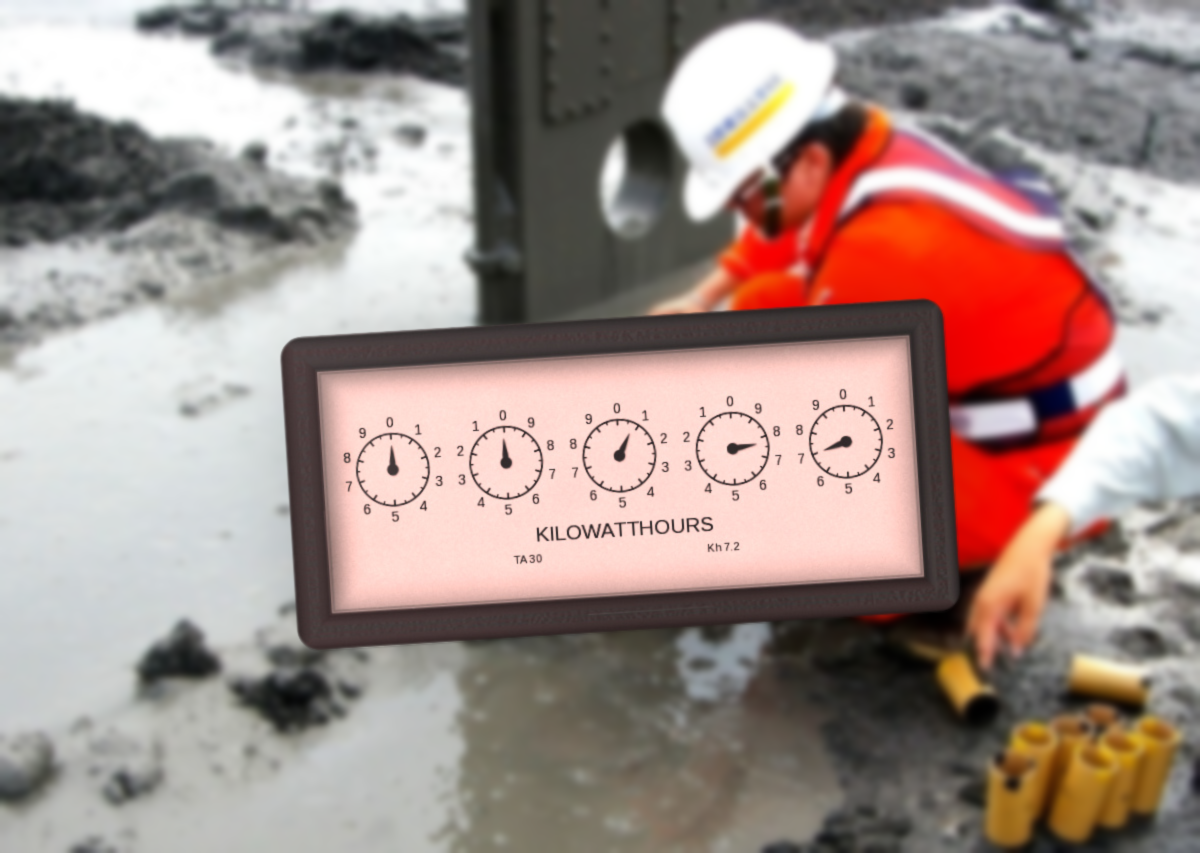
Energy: 77
